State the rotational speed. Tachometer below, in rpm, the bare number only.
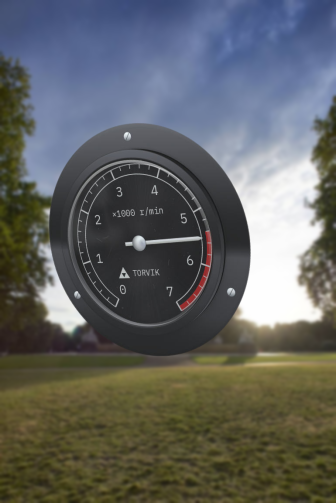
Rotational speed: 5500
